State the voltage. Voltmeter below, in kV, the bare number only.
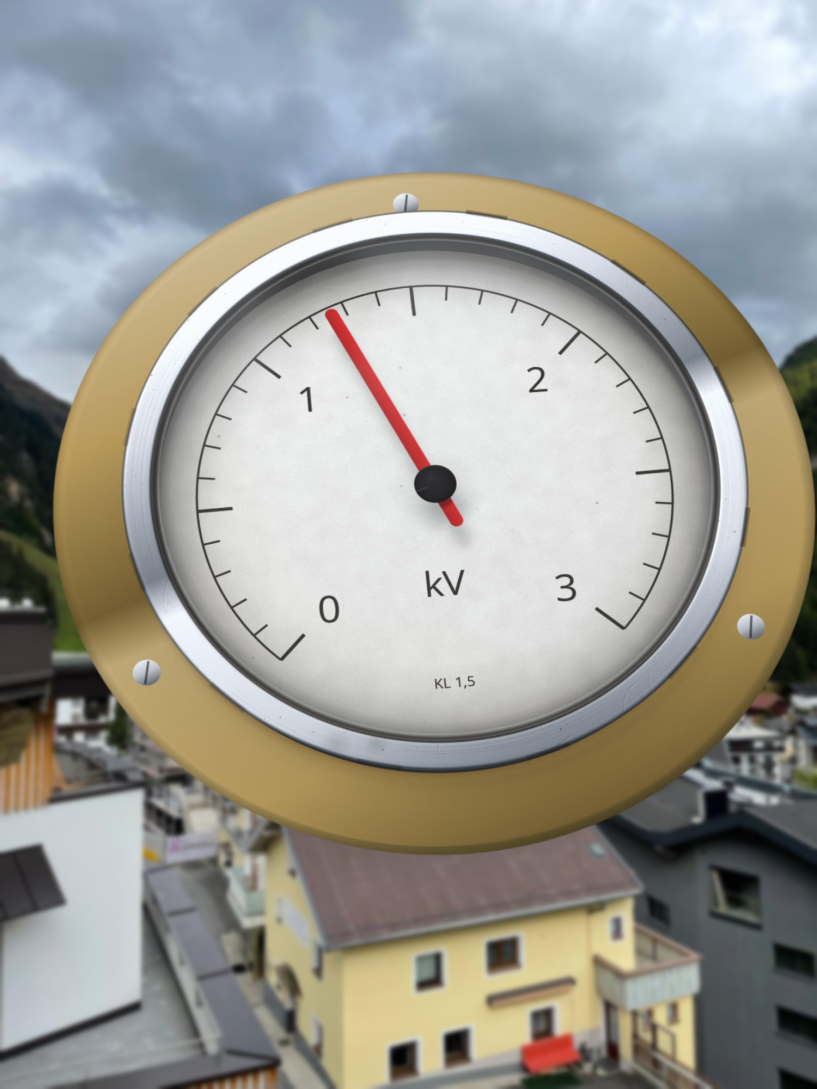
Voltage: 1.25
